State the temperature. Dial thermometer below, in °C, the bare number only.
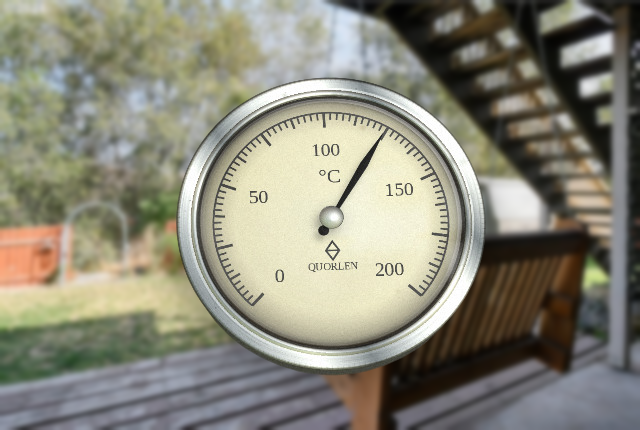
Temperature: 125
